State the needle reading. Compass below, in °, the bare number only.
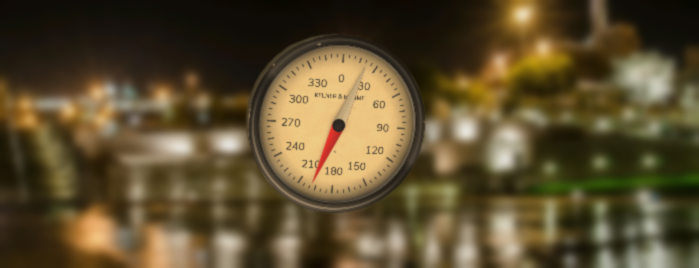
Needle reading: 200
